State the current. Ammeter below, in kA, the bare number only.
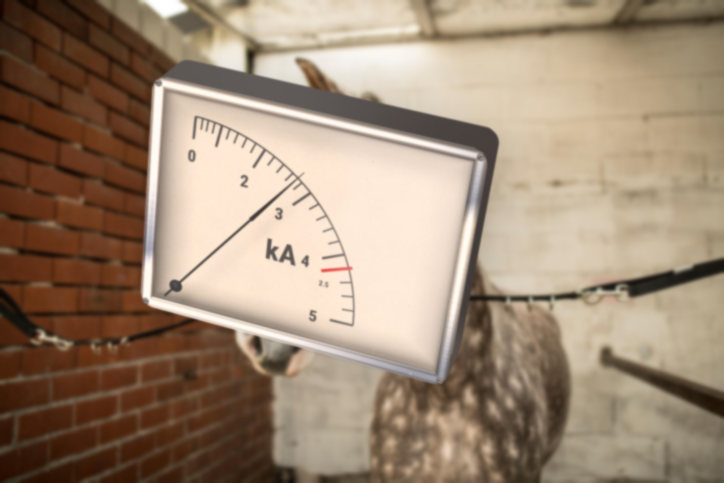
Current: 2.7
